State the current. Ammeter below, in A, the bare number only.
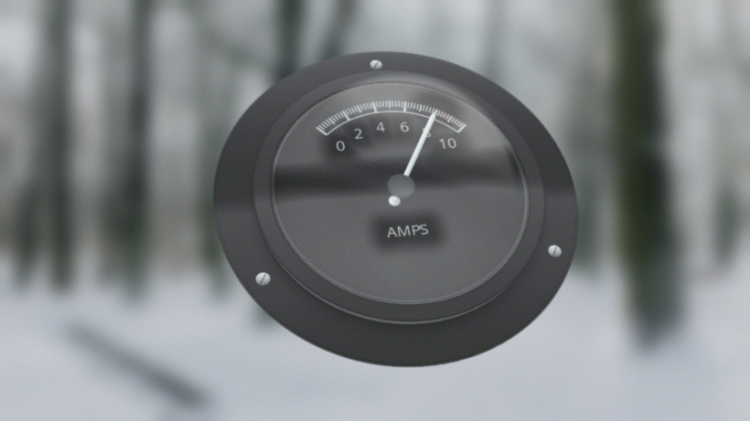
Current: 8
